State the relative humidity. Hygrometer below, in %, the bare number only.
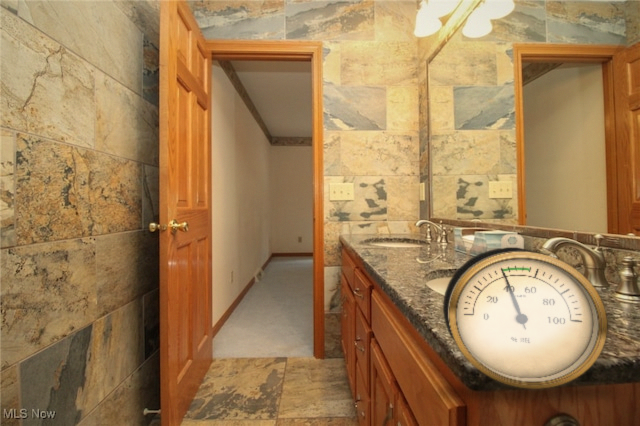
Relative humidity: 40
